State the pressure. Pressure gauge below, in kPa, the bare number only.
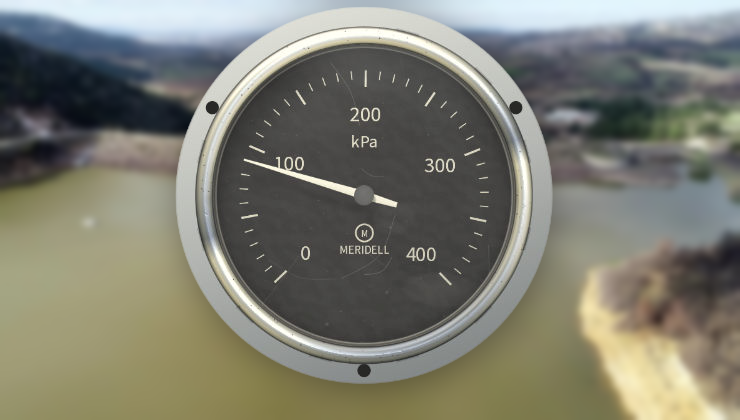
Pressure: 90
